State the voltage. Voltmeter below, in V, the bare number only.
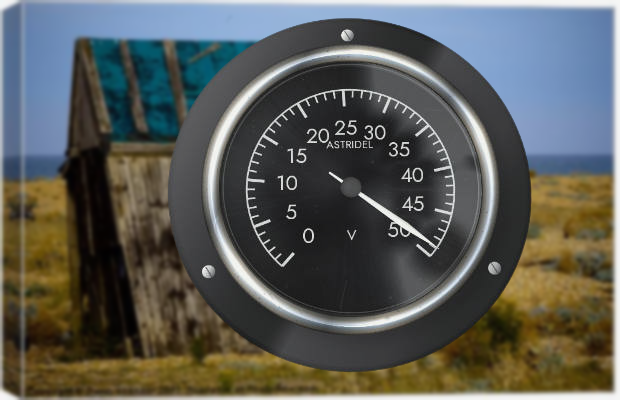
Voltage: 49
